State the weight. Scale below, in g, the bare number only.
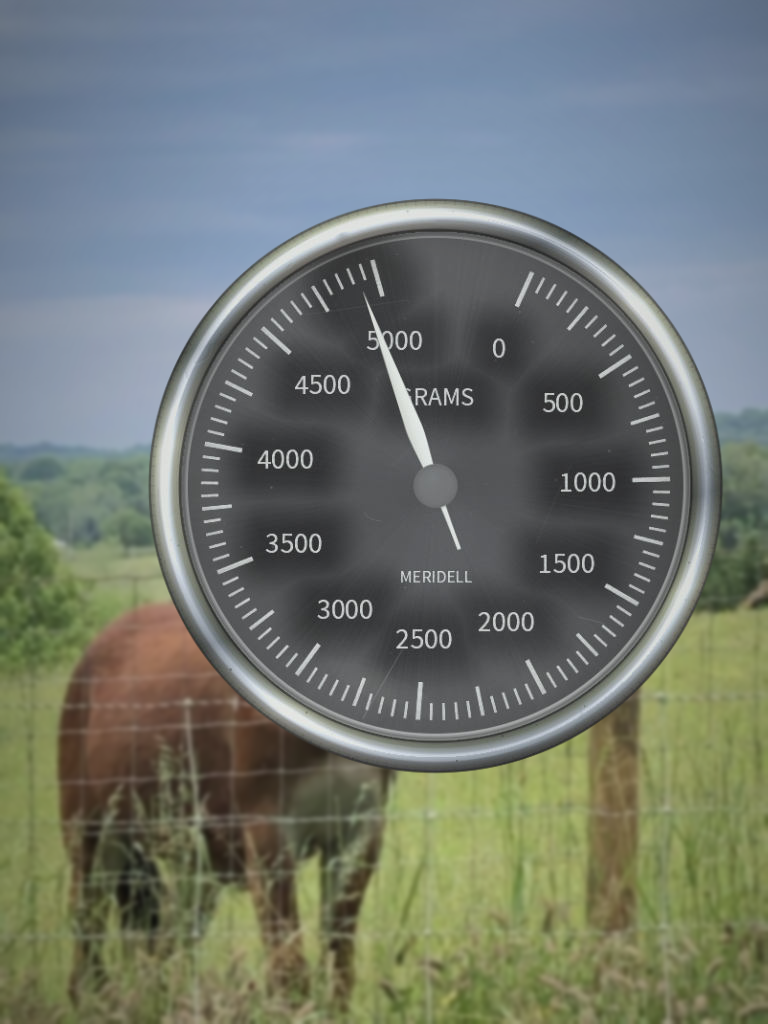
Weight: 4925
